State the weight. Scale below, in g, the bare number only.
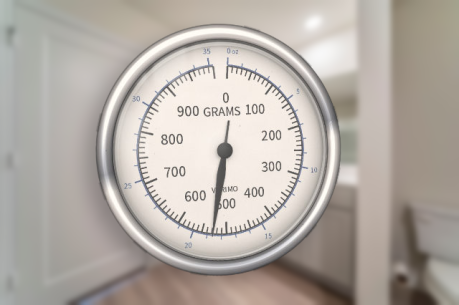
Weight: 530
